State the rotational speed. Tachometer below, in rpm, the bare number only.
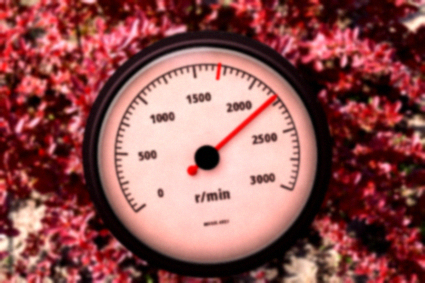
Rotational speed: 2200
